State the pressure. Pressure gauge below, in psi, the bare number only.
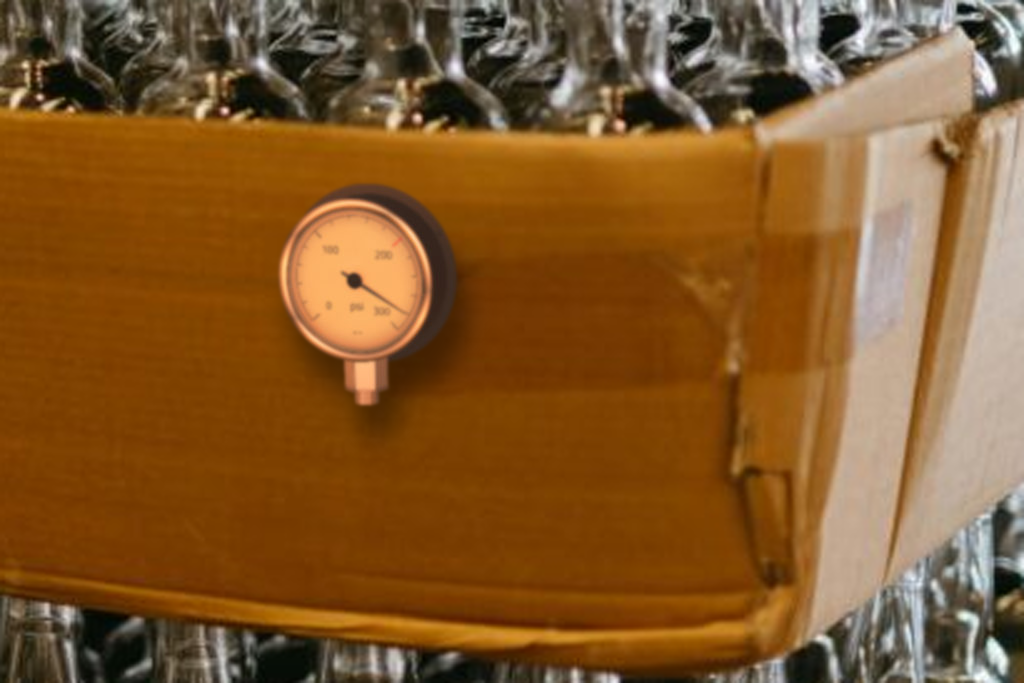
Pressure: 280
